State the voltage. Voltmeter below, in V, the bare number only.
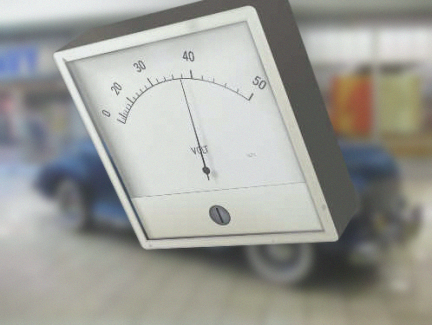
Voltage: 38
